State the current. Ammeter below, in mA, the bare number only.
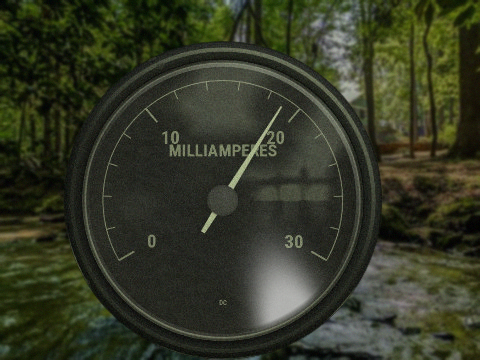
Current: 19
